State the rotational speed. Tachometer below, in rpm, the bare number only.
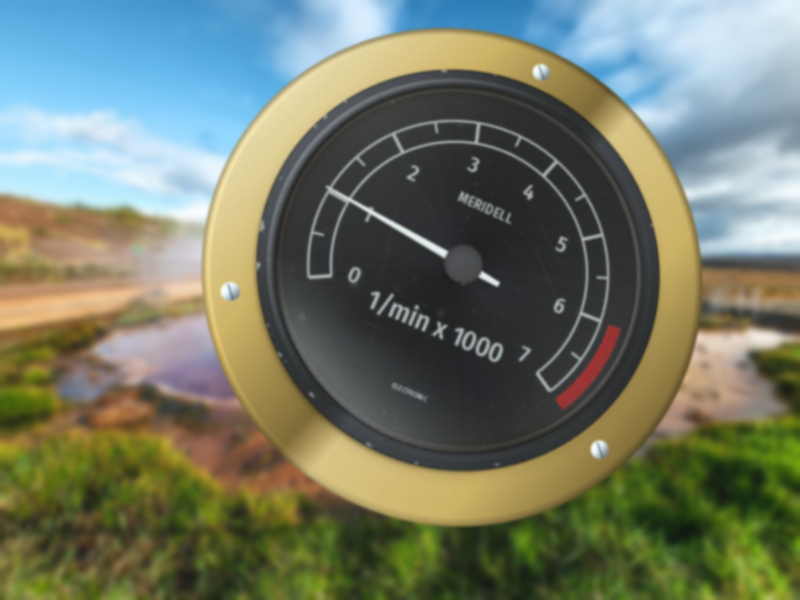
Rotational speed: 1000
